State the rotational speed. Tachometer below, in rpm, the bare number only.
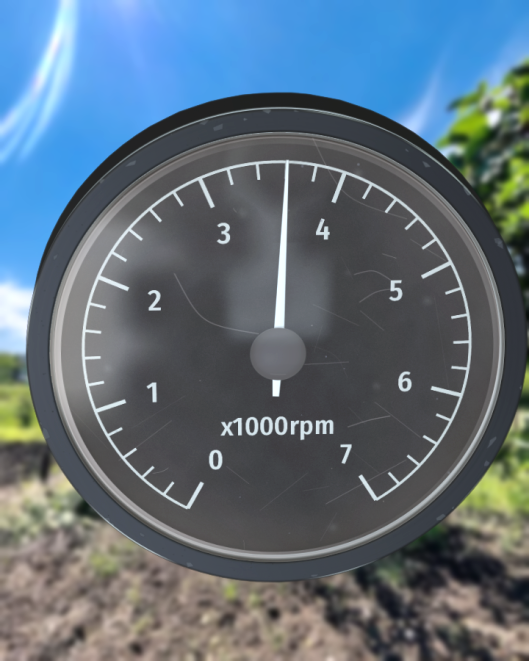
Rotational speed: 3600
